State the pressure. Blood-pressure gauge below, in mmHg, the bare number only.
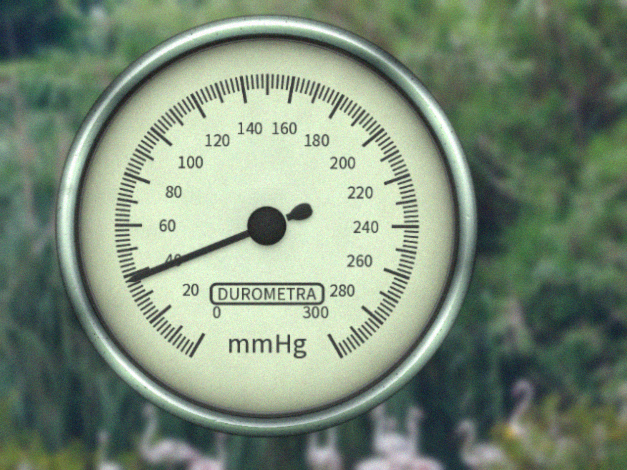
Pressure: 38
